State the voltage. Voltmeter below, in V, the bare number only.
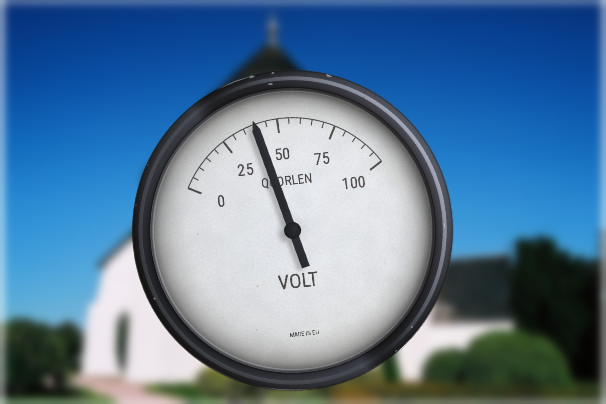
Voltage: 40
